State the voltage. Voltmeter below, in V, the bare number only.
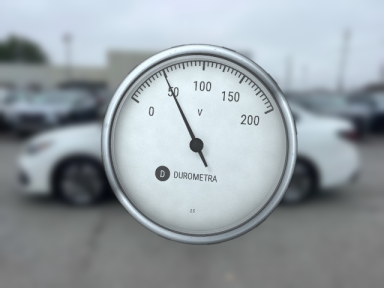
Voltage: 50
